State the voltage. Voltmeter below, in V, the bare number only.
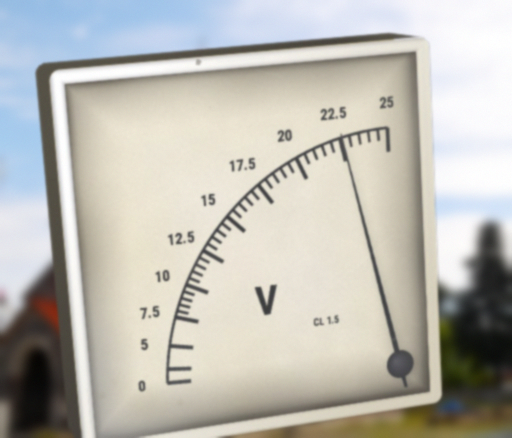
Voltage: 22.5
